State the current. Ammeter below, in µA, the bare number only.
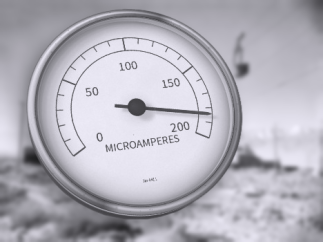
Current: 185
